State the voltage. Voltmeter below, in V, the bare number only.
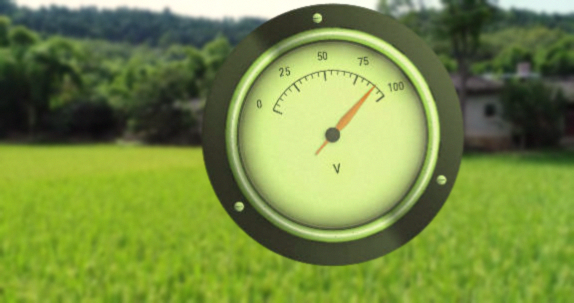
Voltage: 90
